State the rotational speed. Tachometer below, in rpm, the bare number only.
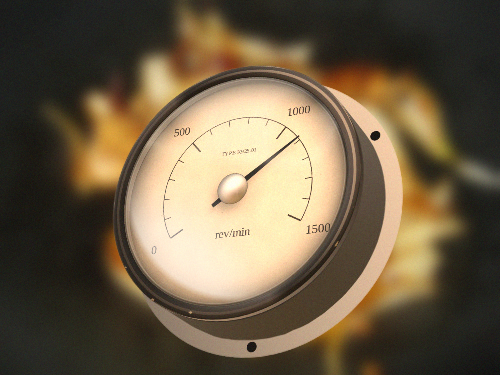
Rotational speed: 1100
